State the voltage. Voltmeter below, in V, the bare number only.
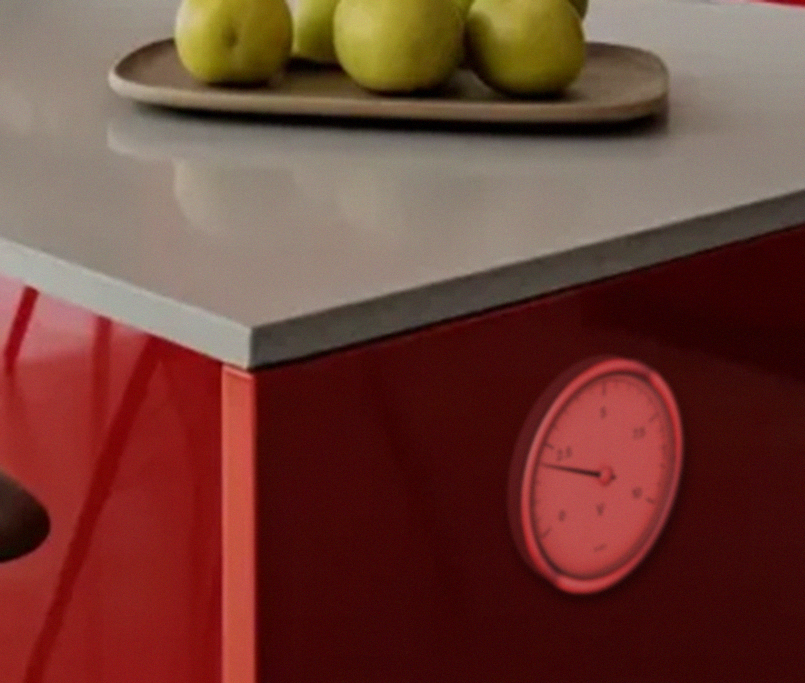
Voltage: 2
